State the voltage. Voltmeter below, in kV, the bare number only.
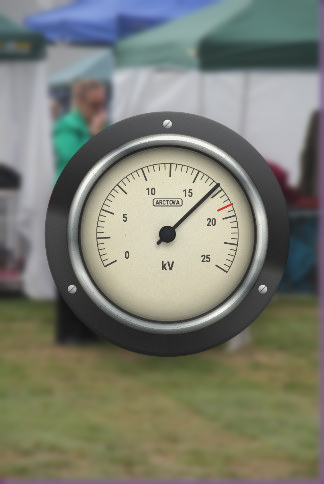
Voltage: 17
